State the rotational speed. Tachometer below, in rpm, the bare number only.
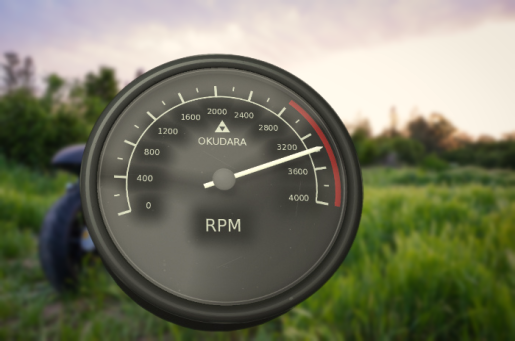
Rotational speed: 3400
